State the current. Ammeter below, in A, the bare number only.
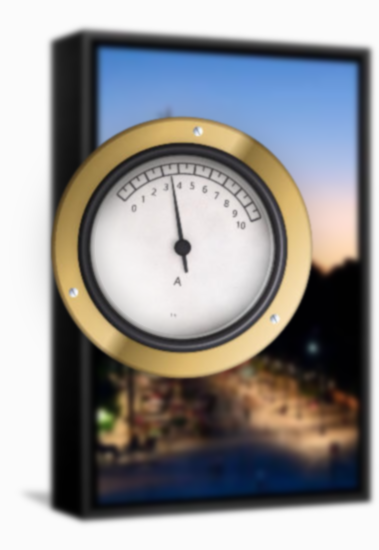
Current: 3.5
